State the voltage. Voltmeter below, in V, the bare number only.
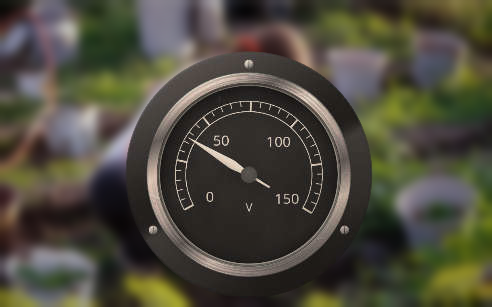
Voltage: 37.5
